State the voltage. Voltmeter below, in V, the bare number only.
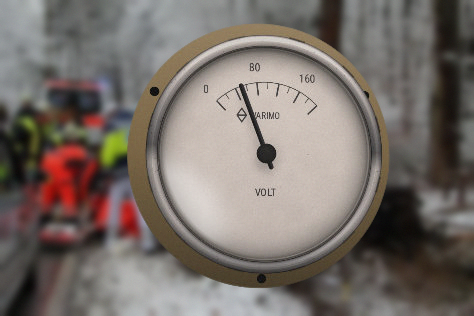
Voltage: 50
